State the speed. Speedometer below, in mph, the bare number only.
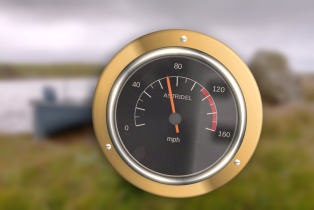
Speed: 70
